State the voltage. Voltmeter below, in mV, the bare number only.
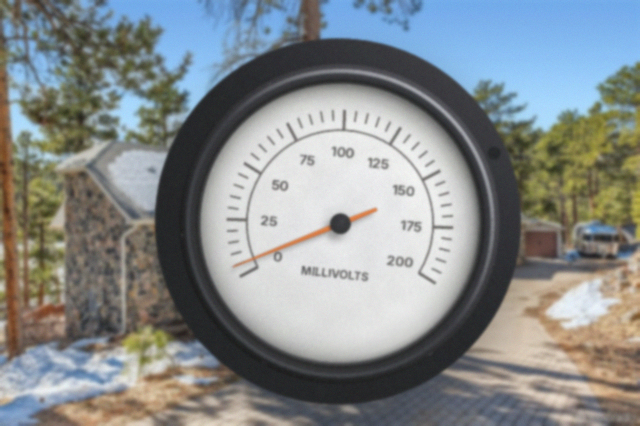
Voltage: 5
